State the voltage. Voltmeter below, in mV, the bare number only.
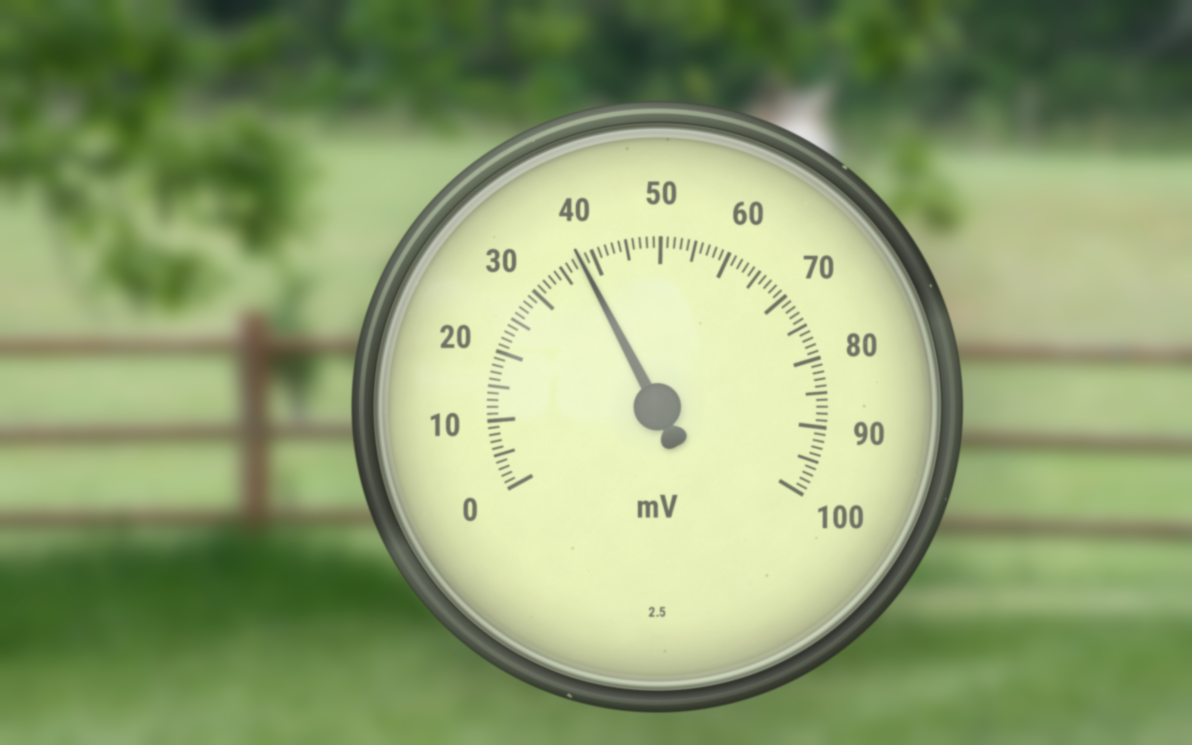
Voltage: 38
